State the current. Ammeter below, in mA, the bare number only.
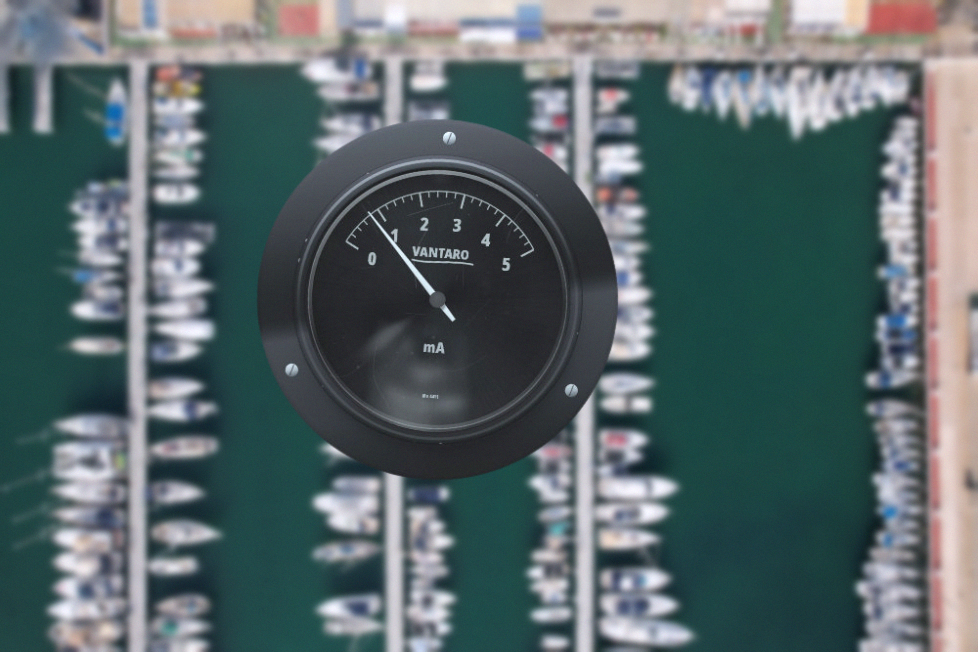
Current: 0.8
